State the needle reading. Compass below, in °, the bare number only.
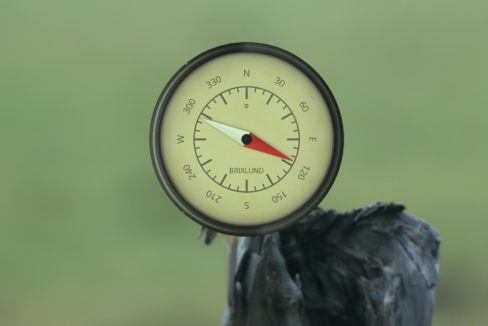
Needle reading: 115
